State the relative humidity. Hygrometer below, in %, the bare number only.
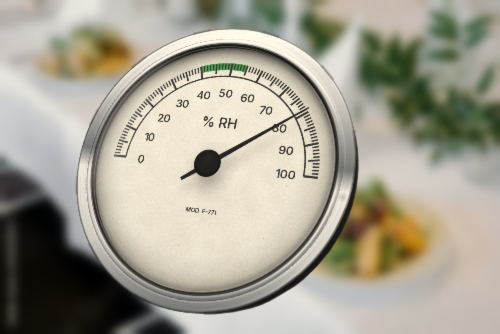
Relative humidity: 80
